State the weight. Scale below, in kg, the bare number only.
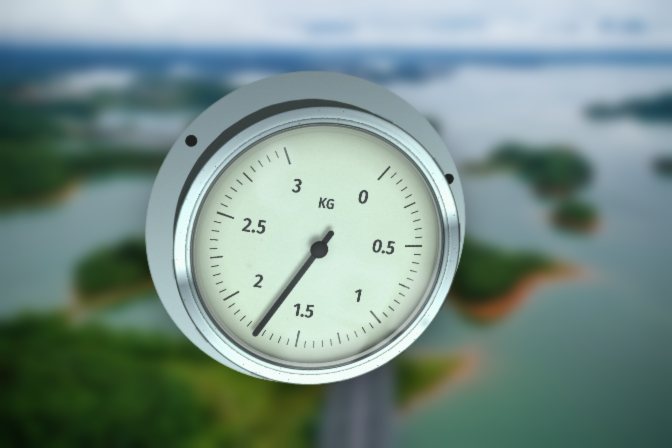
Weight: 1.75
